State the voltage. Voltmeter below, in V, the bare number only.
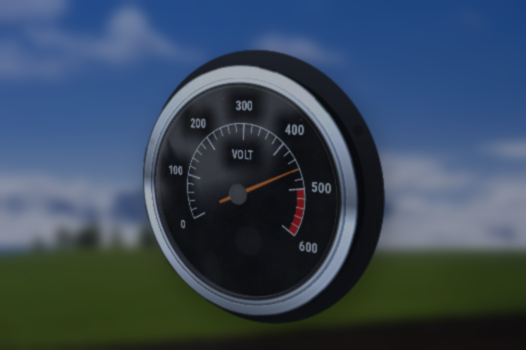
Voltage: 460
